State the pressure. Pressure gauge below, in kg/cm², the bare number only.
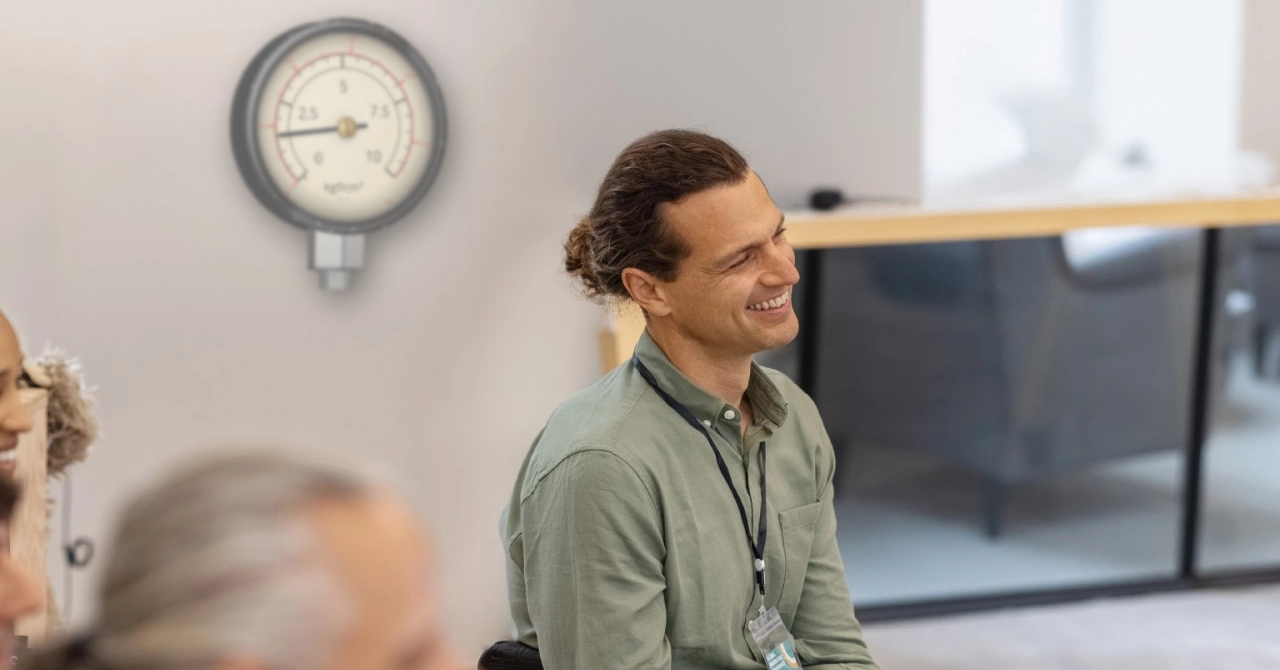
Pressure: 1.5
